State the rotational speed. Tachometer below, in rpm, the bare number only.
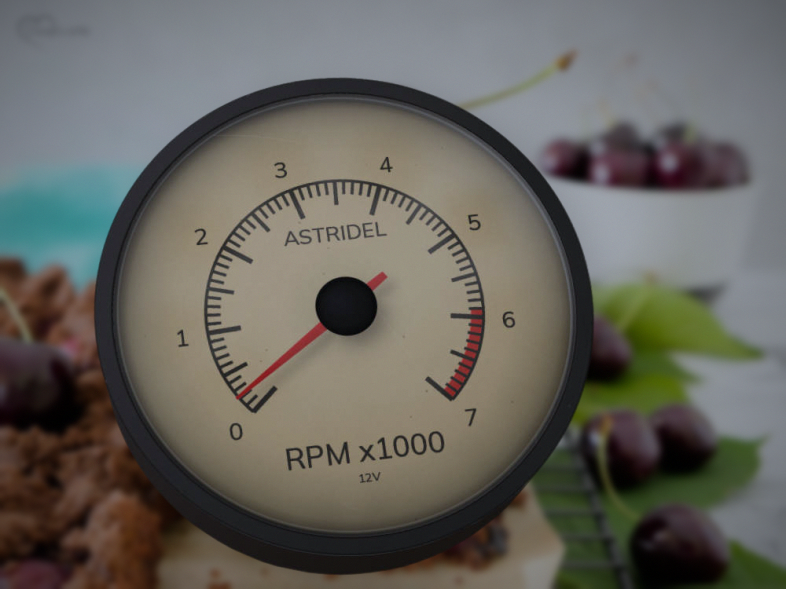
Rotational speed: 200
